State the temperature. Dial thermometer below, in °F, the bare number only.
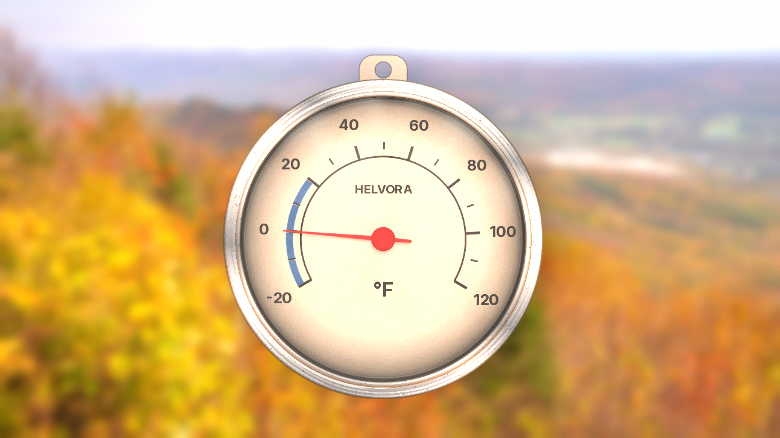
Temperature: 0
